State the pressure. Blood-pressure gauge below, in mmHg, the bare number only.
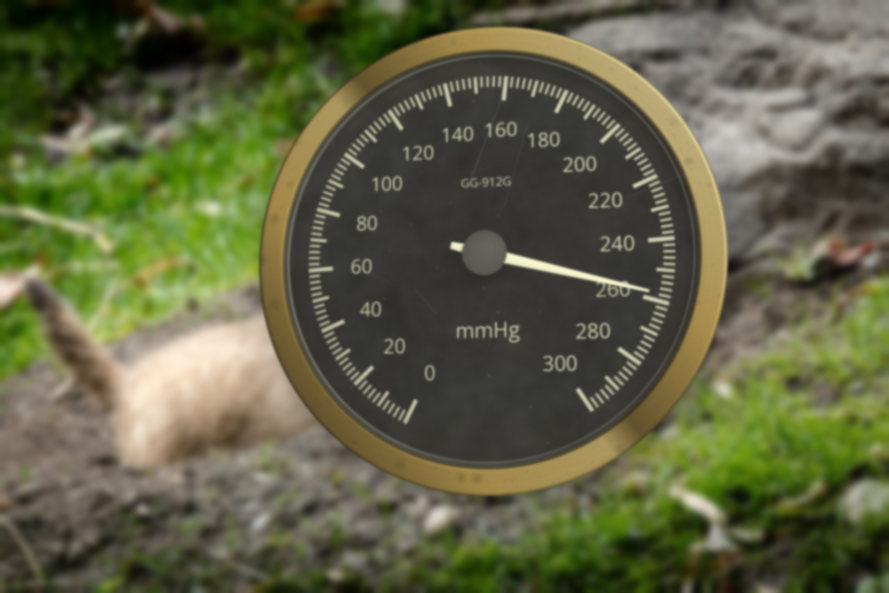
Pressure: 258
